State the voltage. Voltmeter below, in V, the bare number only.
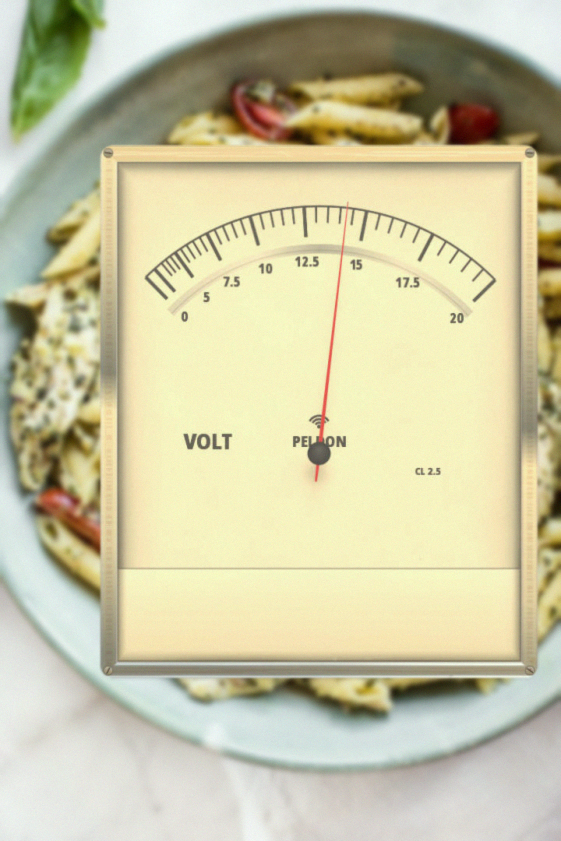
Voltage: 14.25
